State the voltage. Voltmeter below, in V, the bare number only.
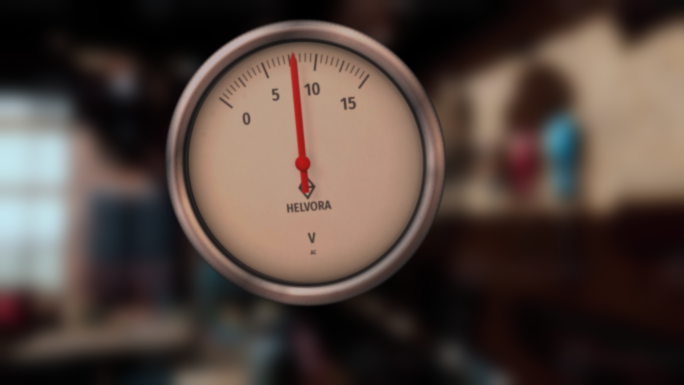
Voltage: 8
